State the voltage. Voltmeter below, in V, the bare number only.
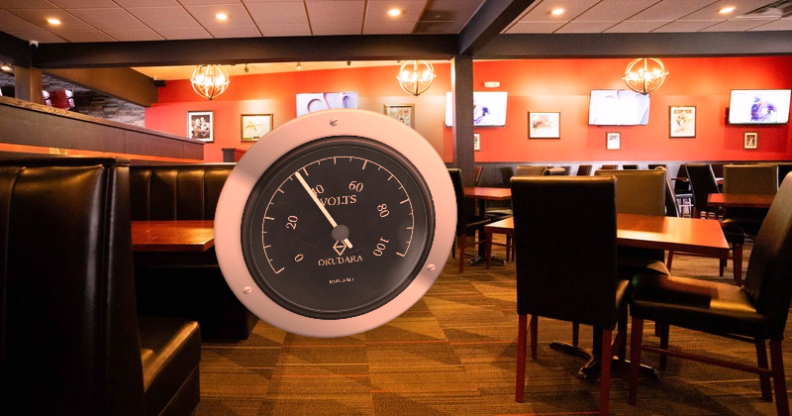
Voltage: 37.5
